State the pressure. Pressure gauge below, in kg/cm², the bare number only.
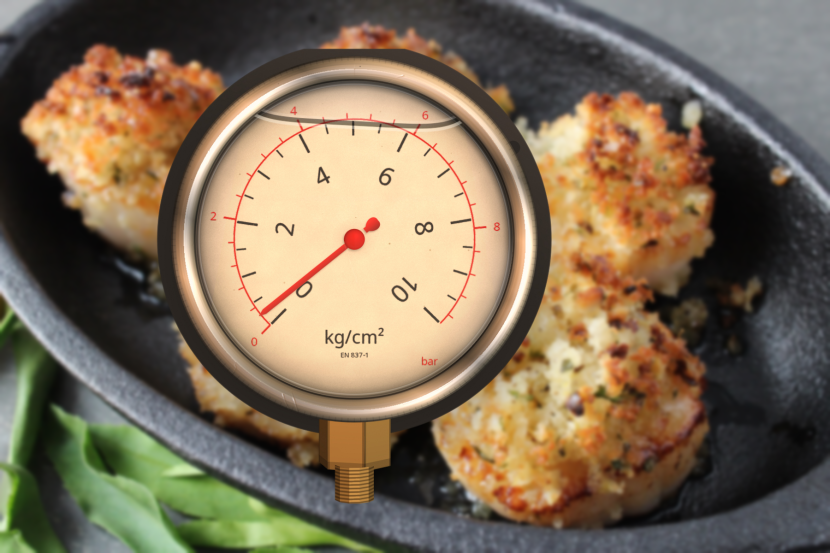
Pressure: 0.25
